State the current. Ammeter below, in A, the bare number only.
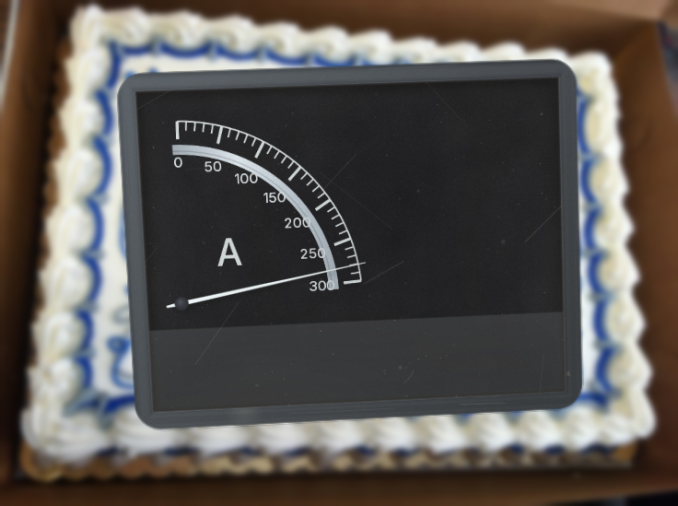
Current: 280
